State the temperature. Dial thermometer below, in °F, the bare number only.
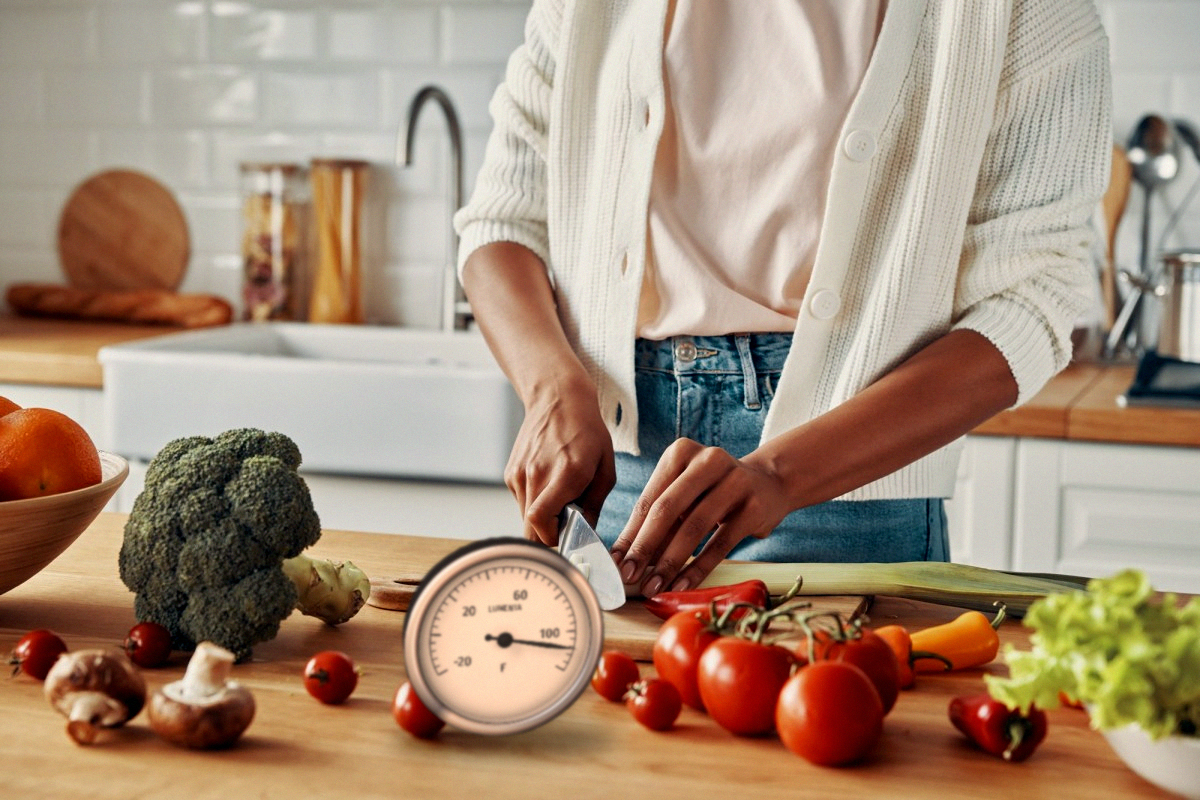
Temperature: 108
